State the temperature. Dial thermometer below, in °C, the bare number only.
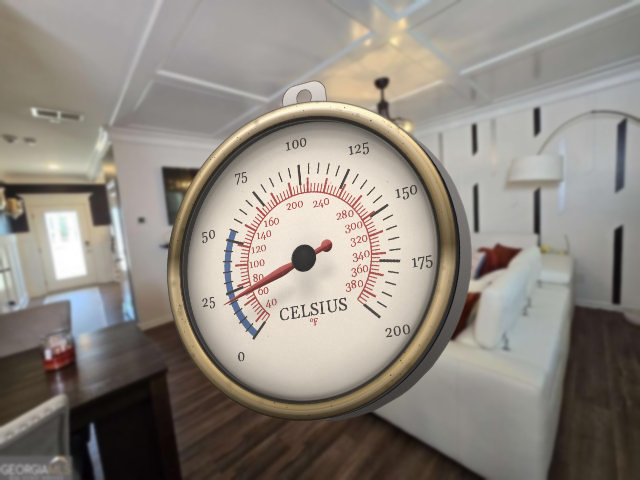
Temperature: 20
